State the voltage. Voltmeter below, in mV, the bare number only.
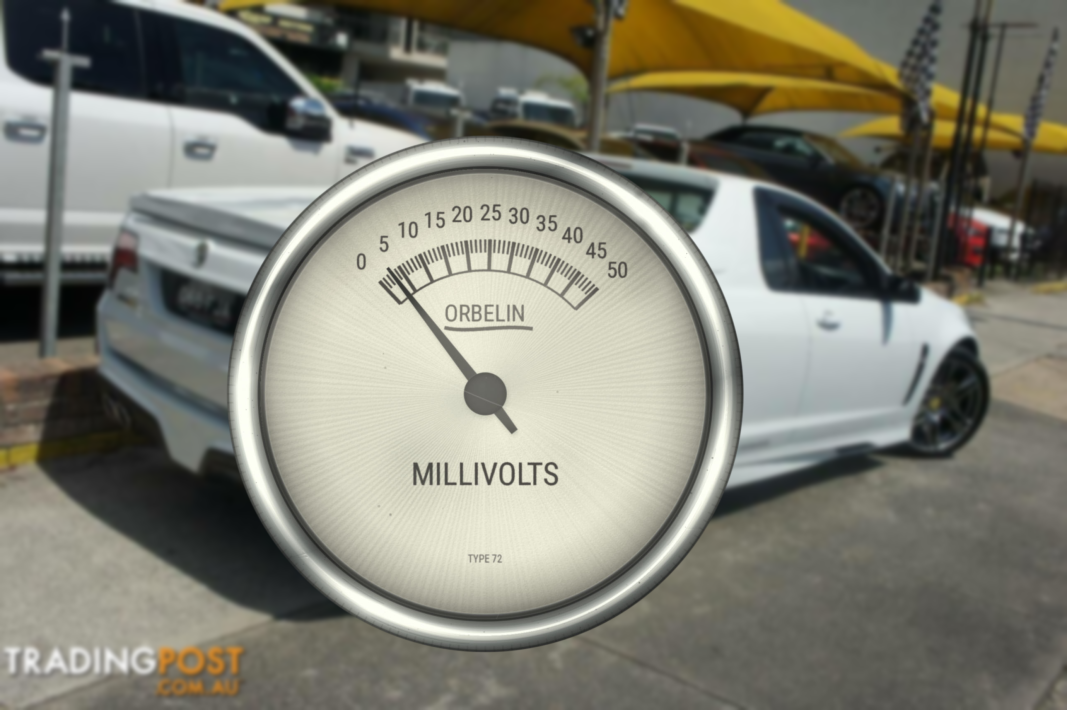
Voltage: 3
